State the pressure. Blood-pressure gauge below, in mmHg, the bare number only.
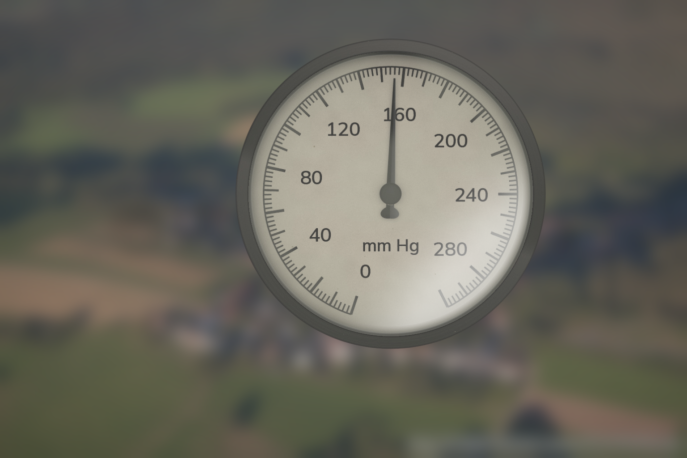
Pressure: 156
